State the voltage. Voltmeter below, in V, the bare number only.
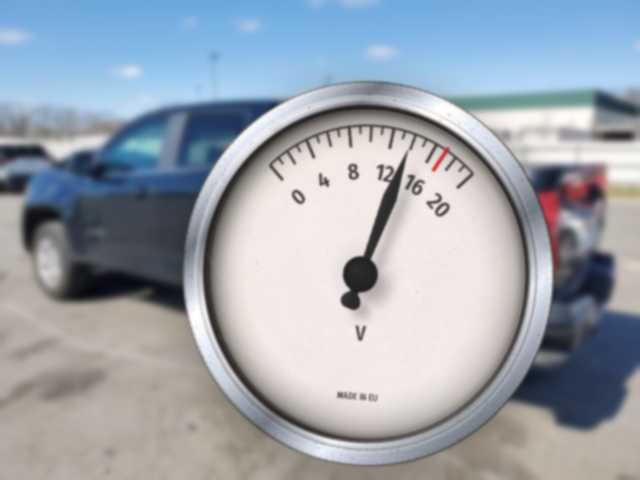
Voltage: 14
